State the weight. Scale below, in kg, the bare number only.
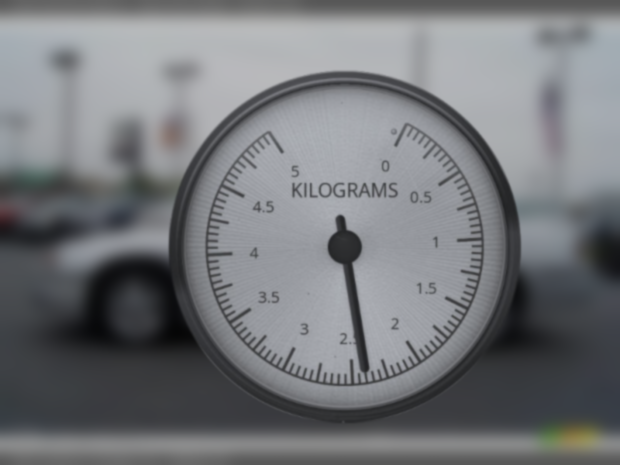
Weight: 2.4
